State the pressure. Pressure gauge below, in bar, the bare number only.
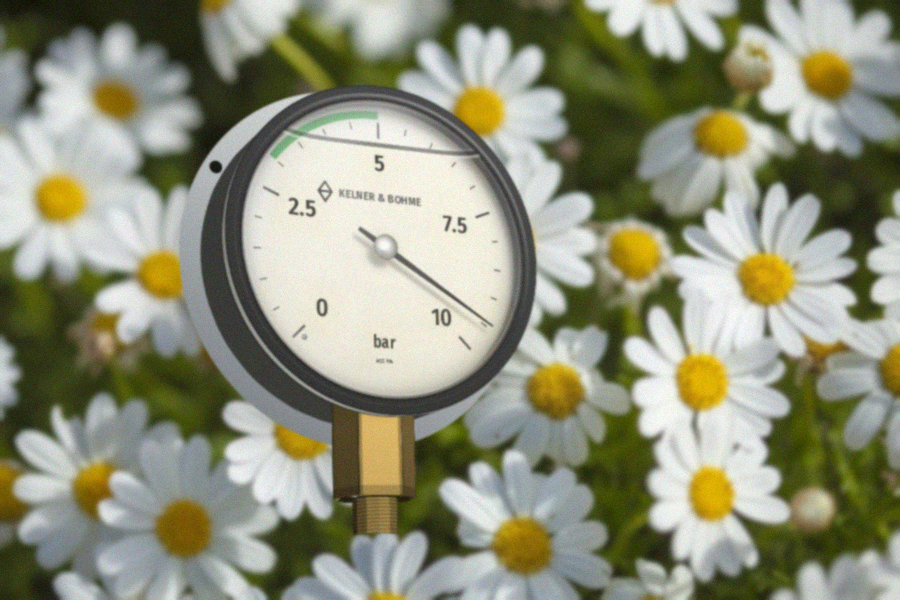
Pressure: 9.5
